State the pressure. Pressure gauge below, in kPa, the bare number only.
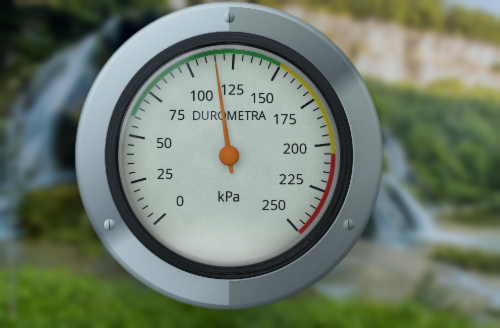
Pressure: 115
